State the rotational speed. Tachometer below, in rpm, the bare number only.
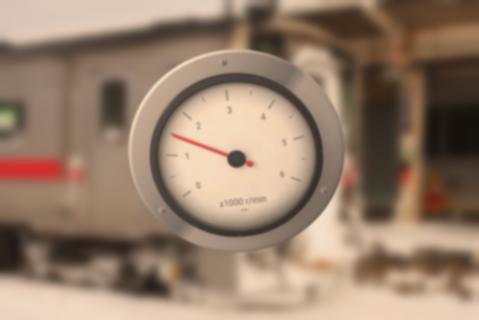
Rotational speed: 1500
